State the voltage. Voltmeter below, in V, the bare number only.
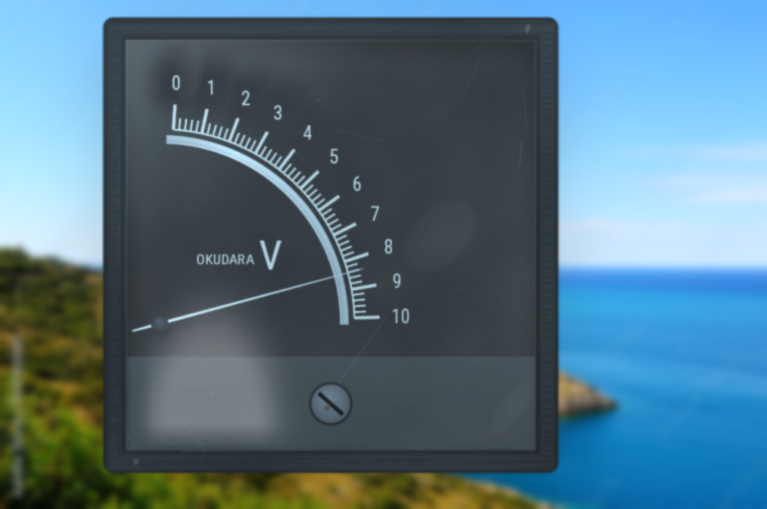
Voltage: 8.4
